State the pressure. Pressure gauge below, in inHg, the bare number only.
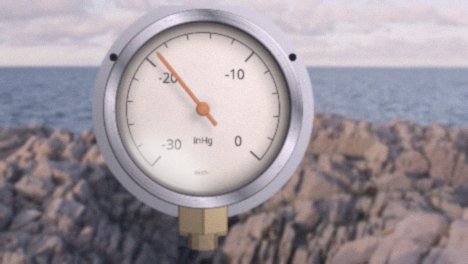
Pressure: -19
